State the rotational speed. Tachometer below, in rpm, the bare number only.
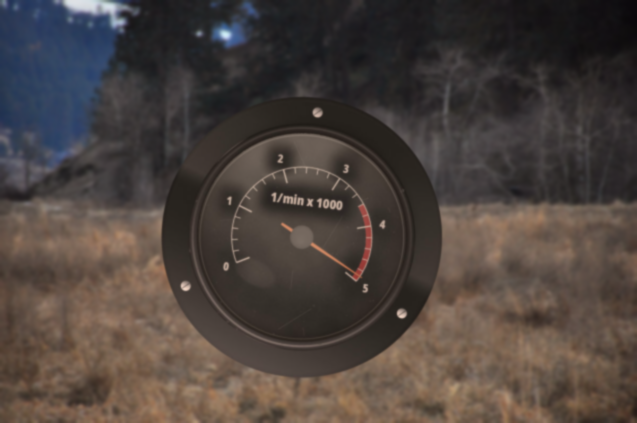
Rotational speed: 4900
